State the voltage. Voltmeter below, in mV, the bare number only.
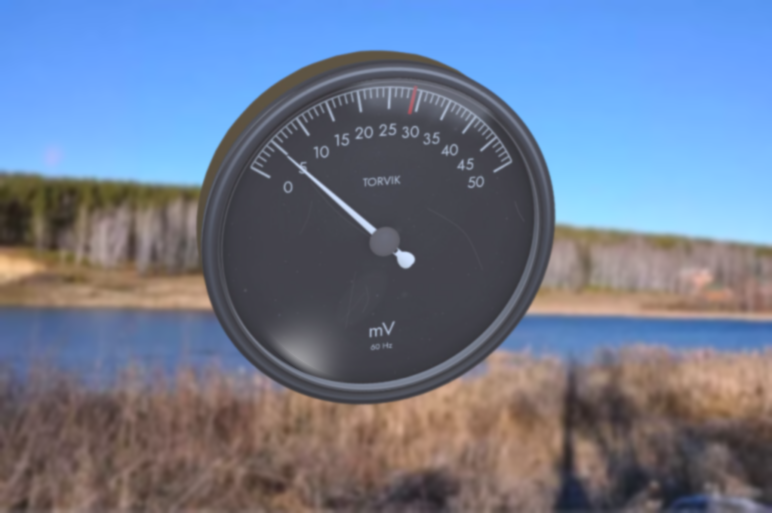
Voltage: 5
